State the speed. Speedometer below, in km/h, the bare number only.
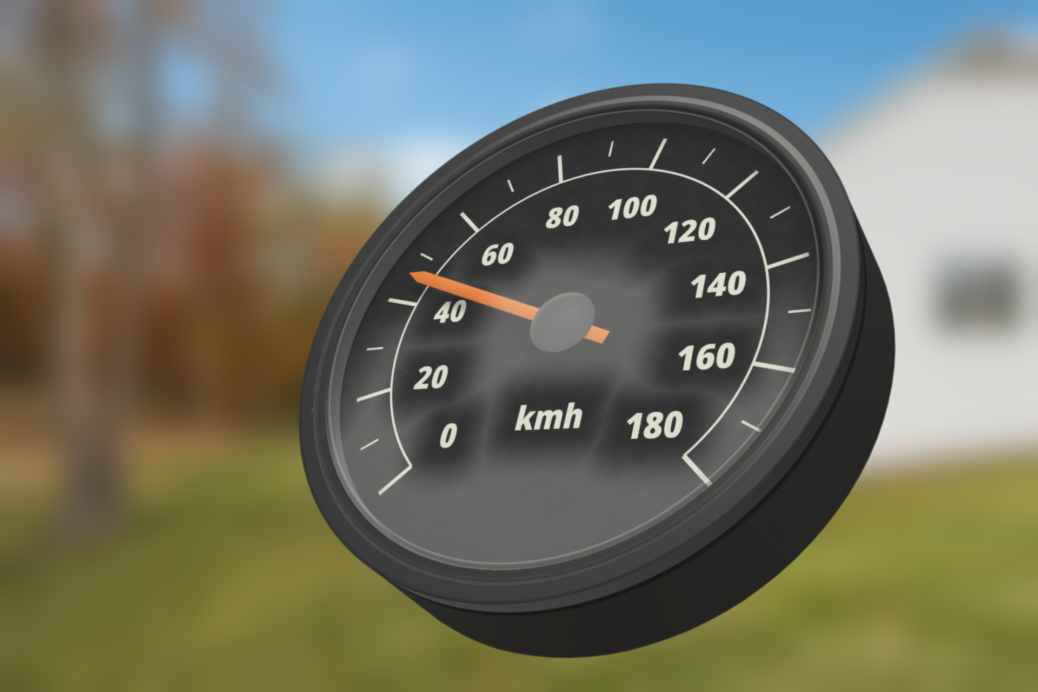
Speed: 45
